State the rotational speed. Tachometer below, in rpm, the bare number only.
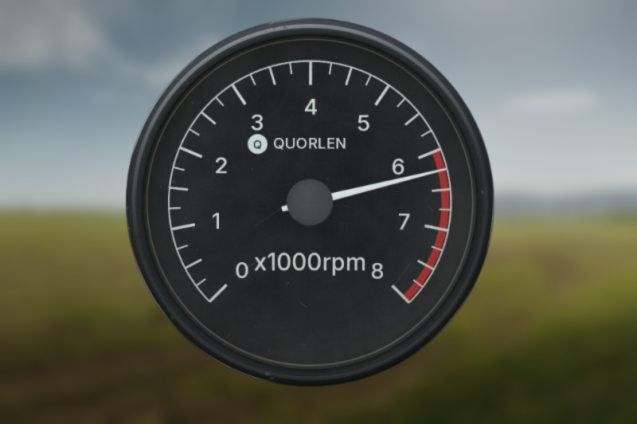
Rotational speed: 6250
